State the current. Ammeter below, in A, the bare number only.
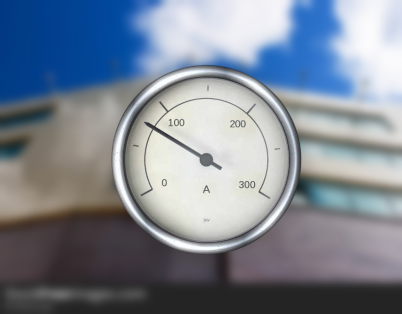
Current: 75
